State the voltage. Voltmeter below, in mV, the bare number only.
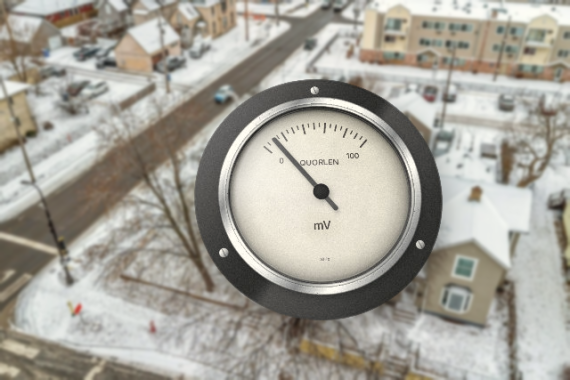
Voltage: 10
